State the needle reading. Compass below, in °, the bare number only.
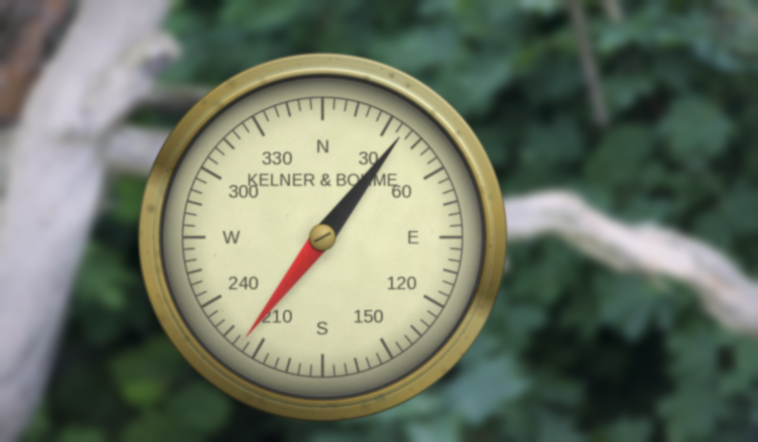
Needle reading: 217.5
